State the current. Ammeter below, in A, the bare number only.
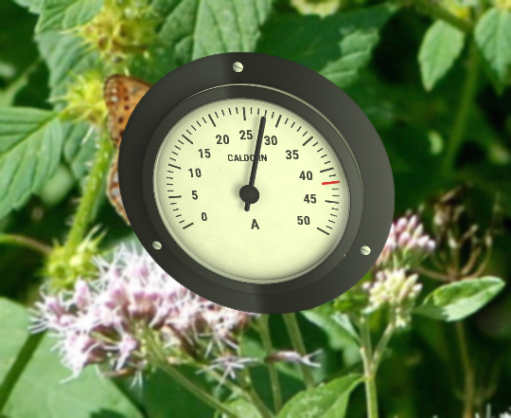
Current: 28
